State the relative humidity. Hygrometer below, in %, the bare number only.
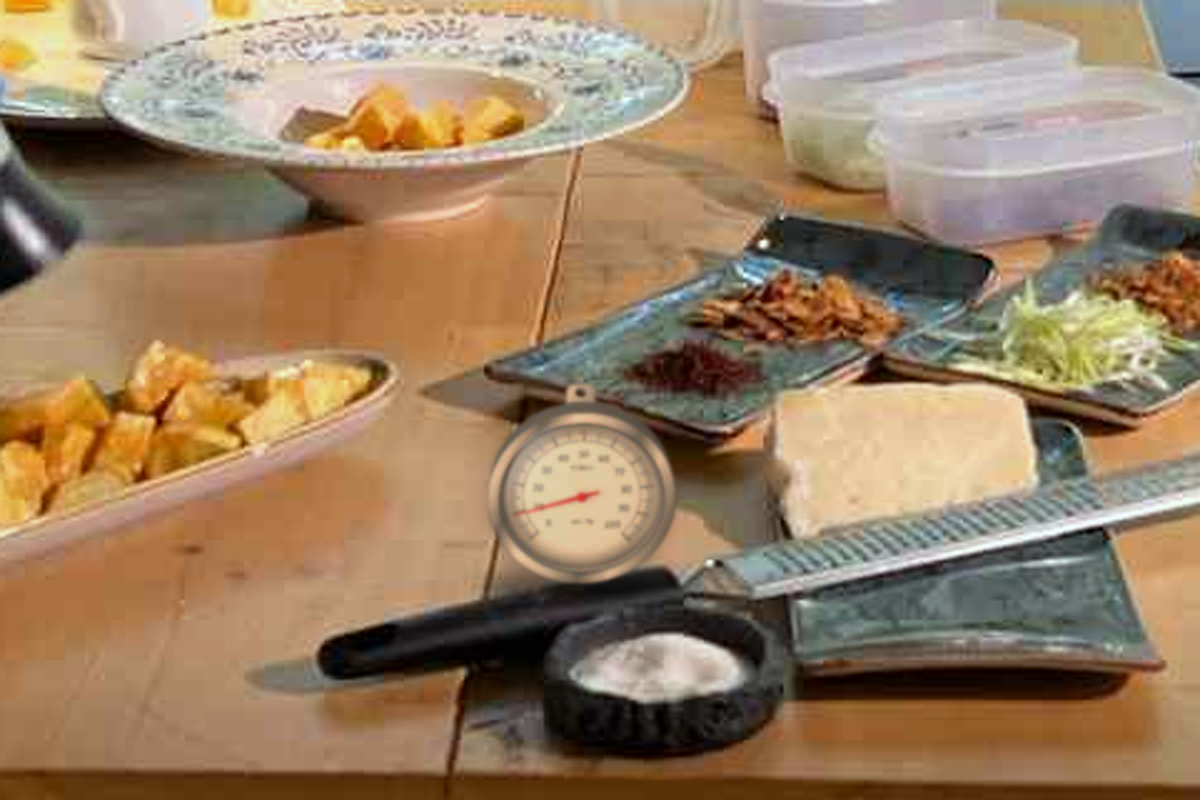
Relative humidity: 10
